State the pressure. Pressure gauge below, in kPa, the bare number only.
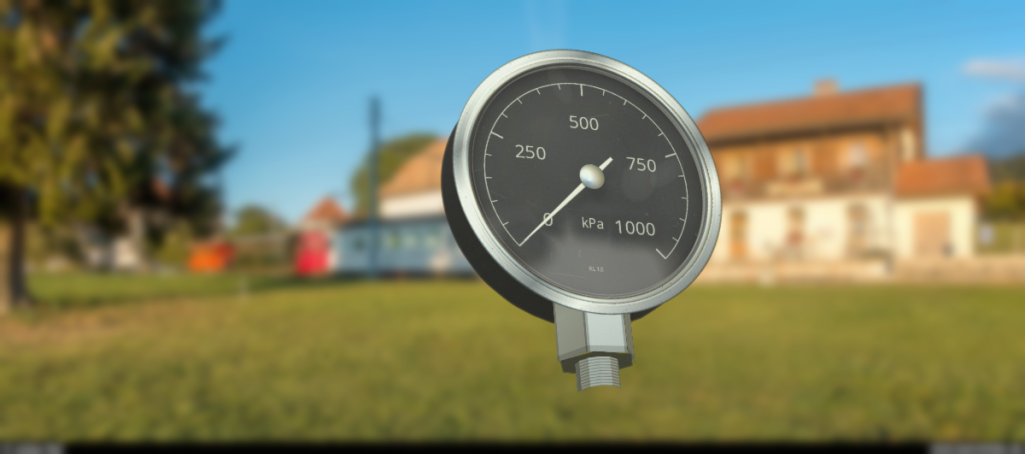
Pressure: 0
